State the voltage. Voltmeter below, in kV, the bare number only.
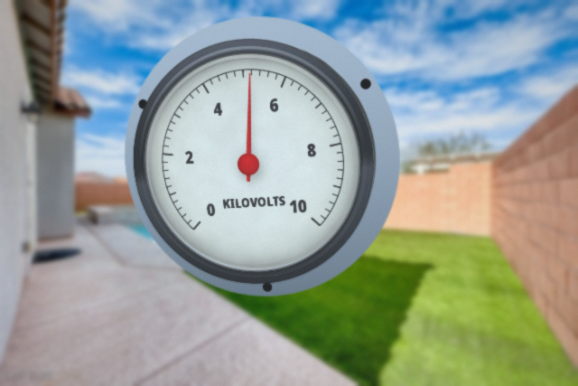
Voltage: 5.2
